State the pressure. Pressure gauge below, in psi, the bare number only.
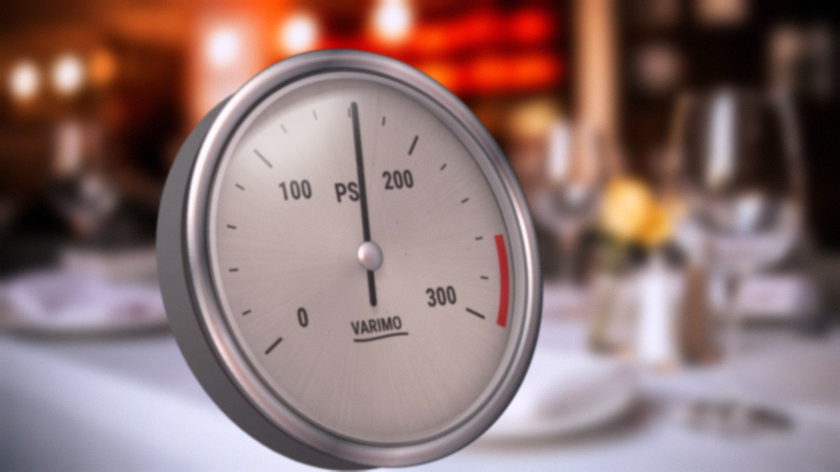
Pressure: 160
